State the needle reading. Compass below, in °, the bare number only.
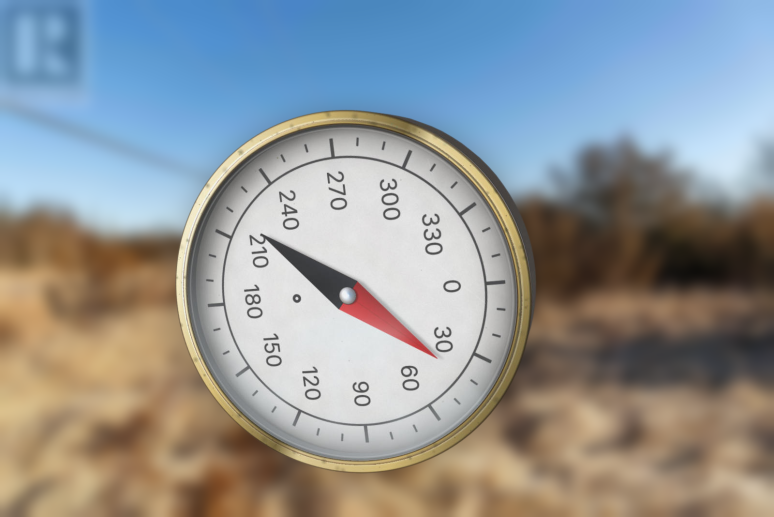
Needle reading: 40
